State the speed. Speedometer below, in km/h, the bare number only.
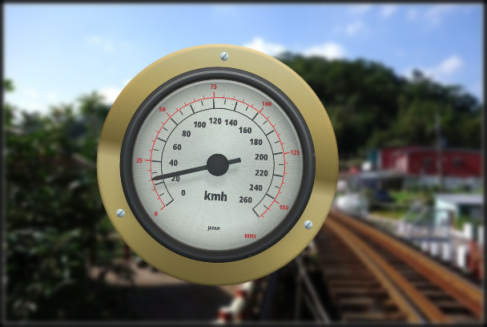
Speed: 25
